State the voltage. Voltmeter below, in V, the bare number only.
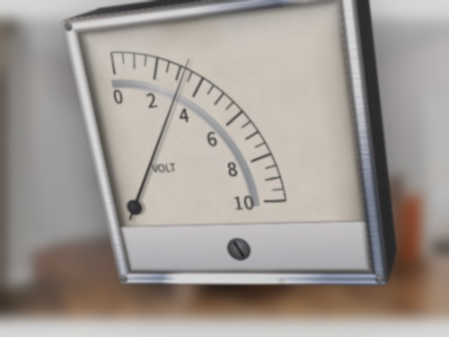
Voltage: 3.25
